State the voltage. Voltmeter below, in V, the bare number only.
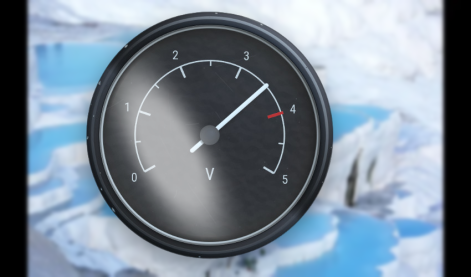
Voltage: 3.5
